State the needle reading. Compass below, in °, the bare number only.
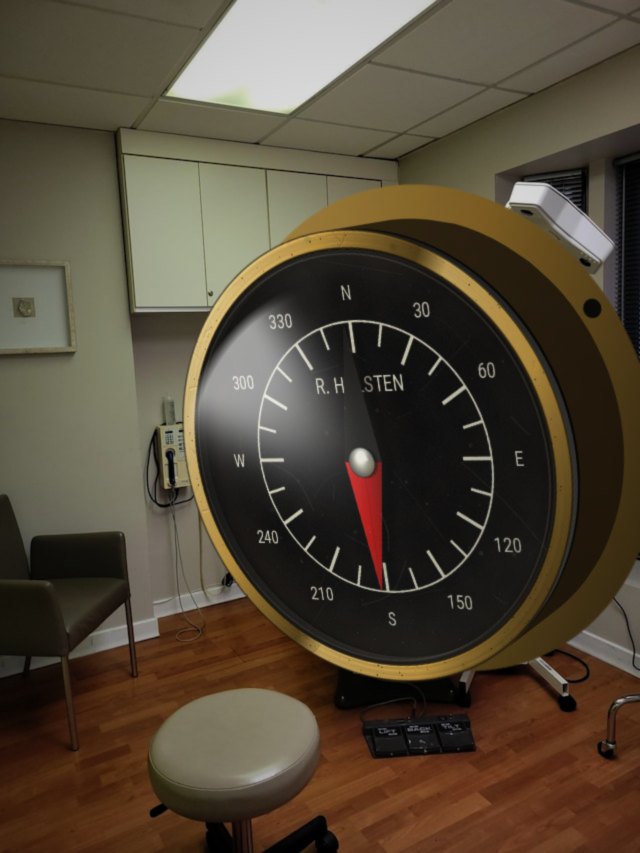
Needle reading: 180
